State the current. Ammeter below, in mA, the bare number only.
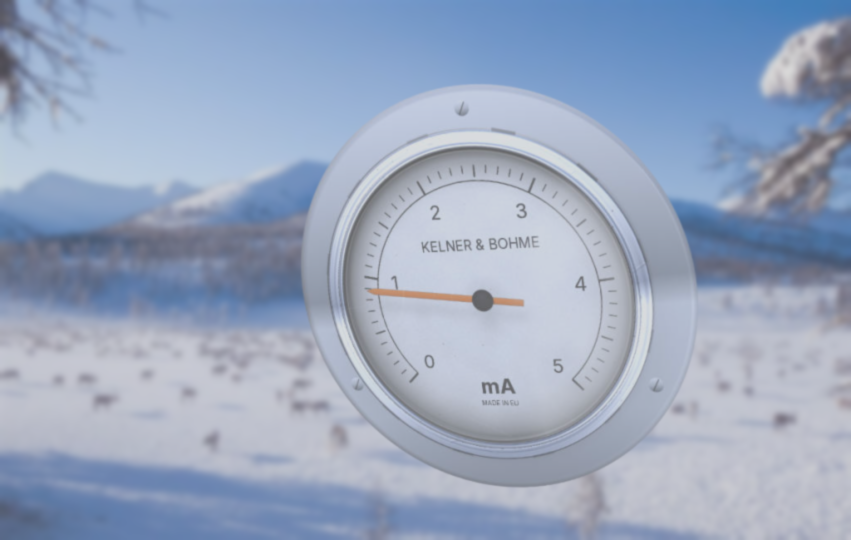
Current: 0.9
